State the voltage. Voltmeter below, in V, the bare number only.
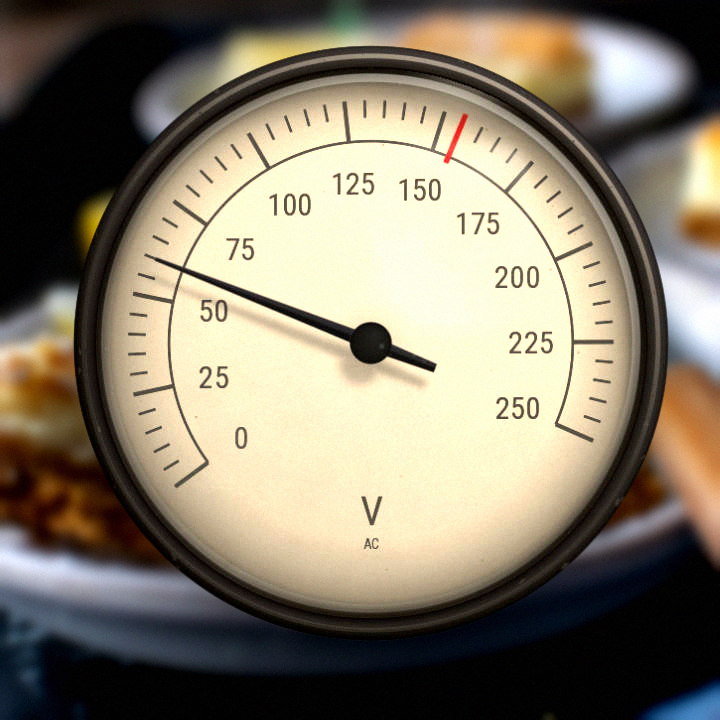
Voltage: 60
